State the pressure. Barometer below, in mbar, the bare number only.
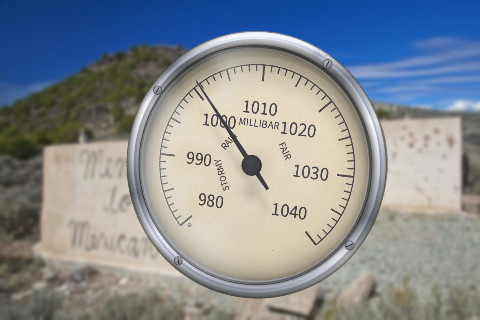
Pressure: 1001
